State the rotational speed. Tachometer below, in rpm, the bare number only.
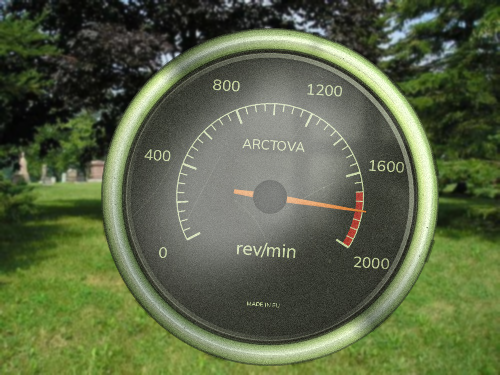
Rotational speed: 1800
